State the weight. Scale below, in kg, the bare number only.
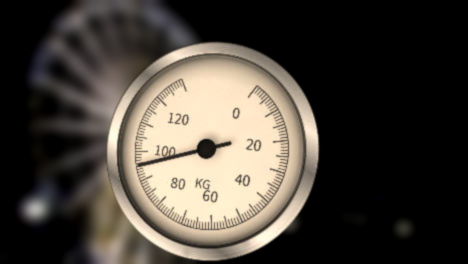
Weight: 95
